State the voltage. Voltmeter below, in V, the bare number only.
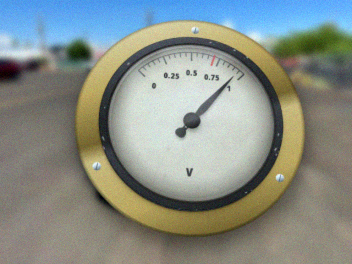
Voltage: 0.95
